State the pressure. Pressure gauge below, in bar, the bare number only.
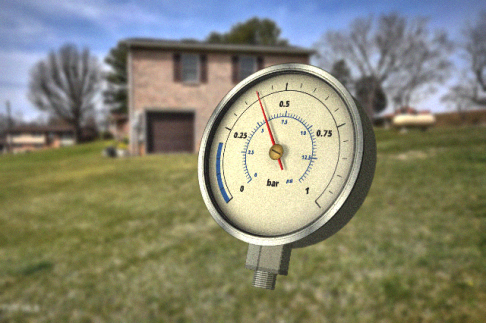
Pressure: 0.4
